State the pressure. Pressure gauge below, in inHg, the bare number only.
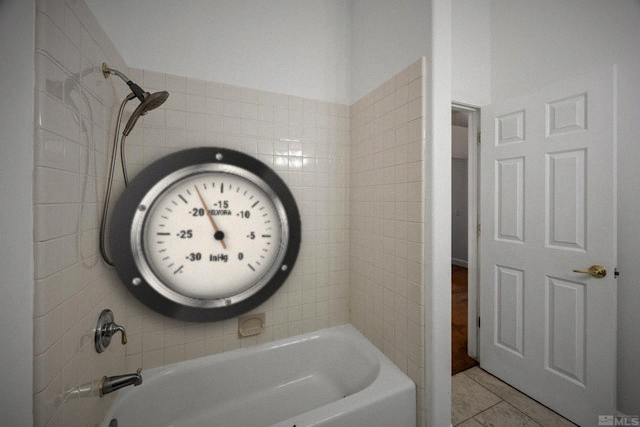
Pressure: -18
